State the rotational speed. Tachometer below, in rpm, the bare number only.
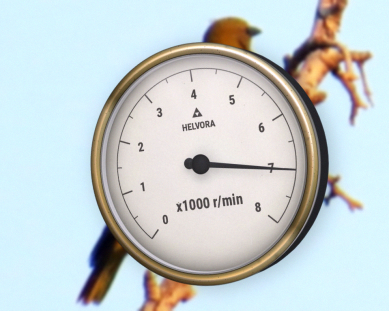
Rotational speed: 7000
